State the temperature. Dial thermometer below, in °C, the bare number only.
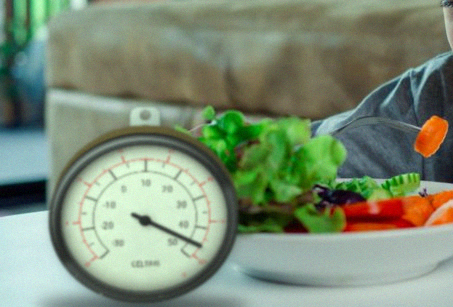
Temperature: 45
